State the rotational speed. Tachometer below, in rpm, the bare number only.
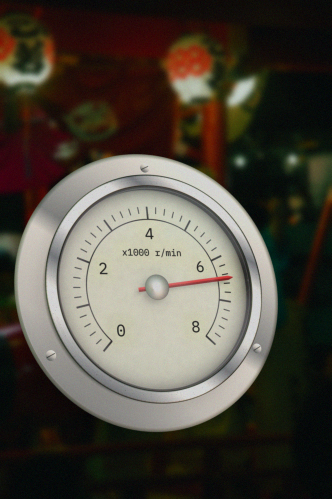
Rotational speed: 6500
